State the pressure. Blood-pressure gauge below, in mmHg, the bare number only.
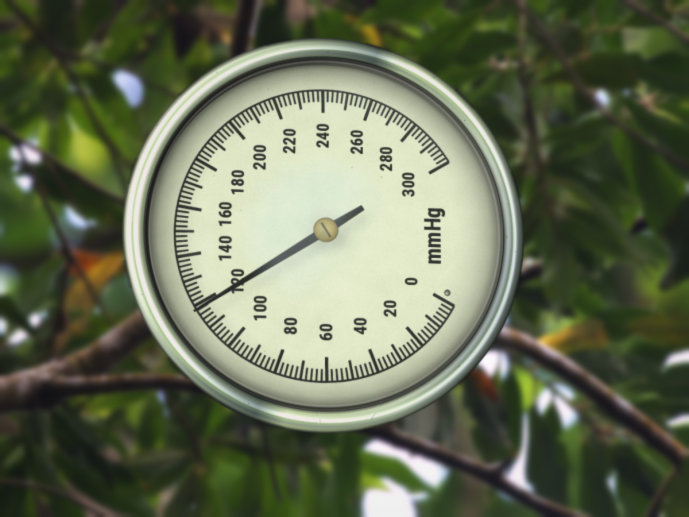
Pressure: 118
